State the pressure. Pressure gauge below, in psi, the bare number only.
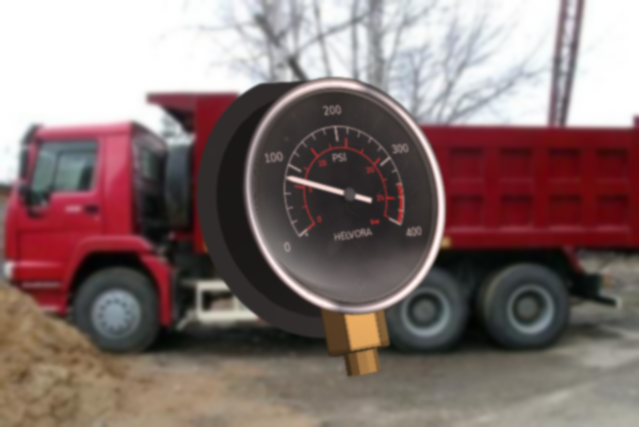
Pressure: 80
